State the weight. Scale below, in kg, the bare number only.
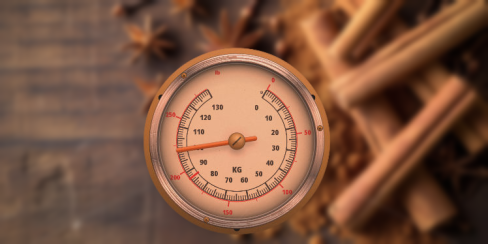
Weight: 100
